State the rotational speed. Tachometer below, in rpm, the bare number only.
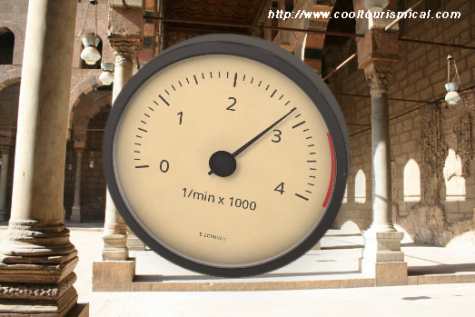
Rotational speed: 2800
